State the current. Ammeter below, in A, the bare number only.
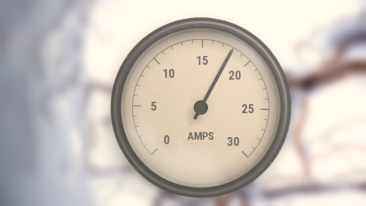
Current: 18
